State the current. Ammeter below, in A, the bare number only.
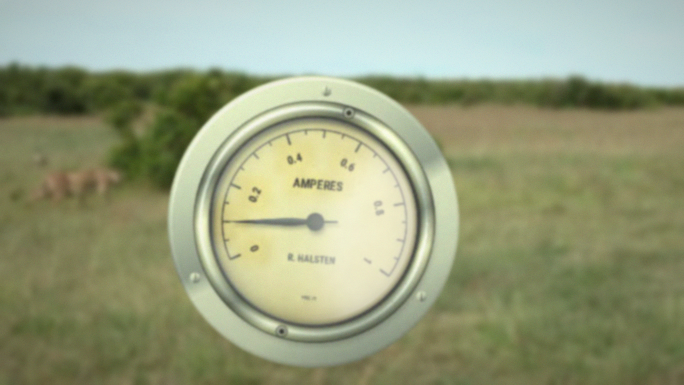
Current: 0.1
